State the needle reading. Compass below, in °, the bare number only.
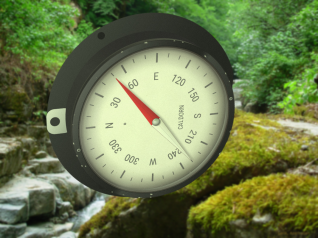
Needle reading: 50
